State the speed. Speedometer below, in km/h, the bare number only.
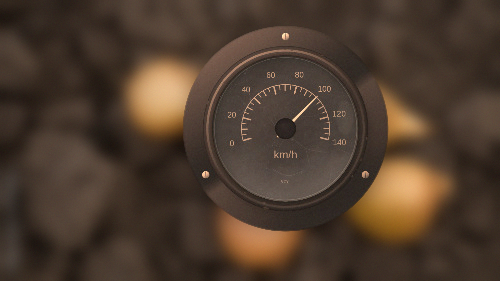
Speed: 100
